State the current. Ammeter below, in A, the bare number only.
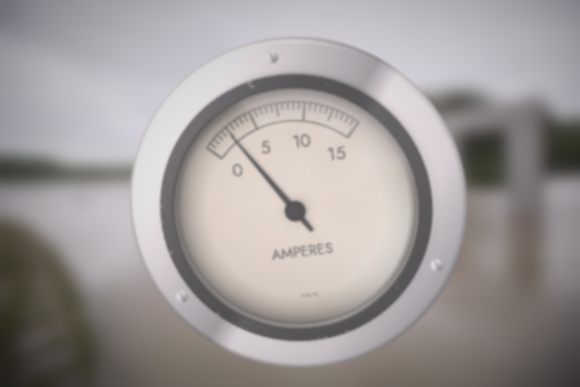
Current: 2.5
